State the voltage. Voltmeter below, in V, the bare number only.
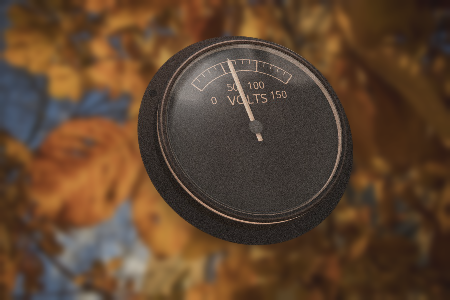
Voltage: 60
